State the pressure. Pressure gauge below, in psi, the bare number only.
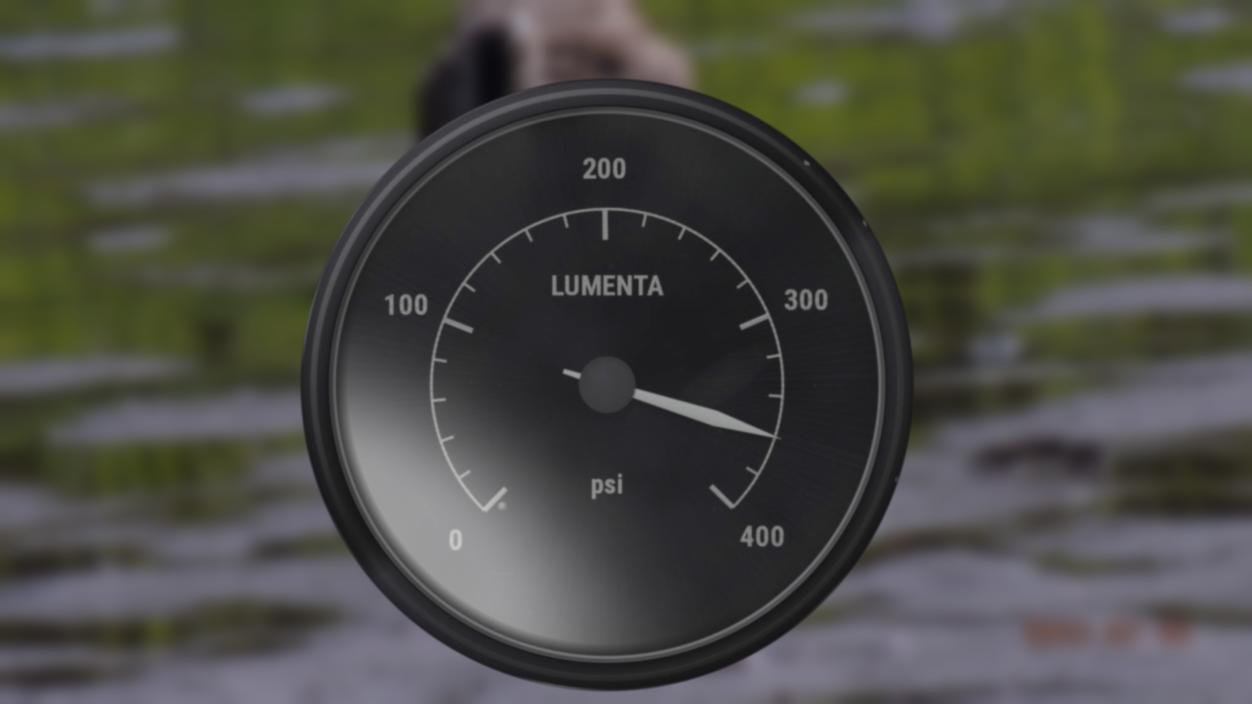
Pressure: 360
